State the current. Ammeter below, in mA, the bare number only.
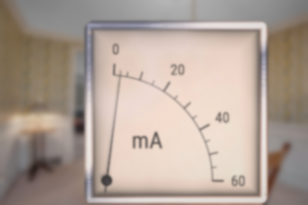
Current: 2.5
